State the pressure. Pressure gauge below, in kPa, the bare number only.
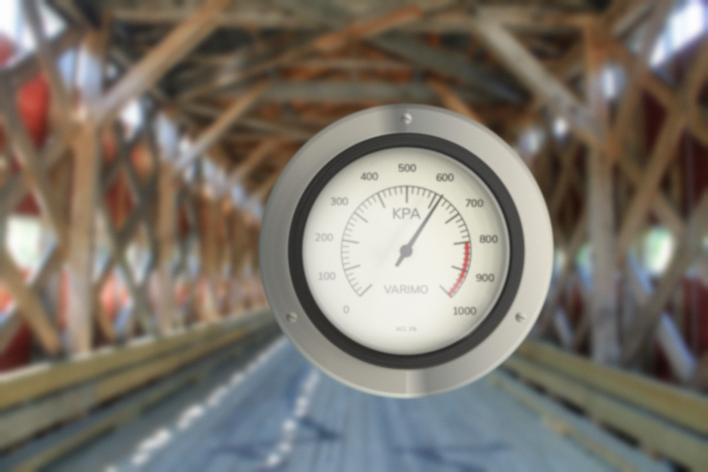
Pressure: 620
